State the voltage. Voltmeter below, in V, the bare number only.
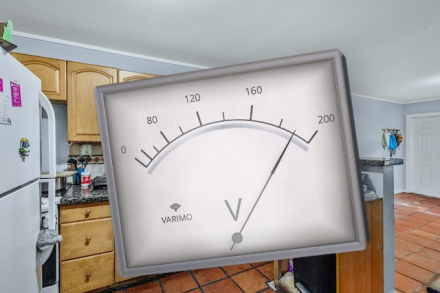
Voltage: 190
